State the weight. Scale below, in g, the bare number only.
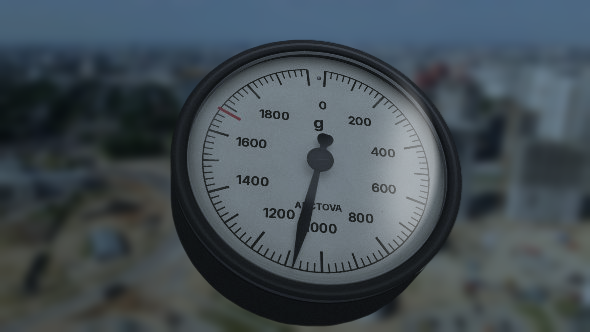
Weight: 1080
